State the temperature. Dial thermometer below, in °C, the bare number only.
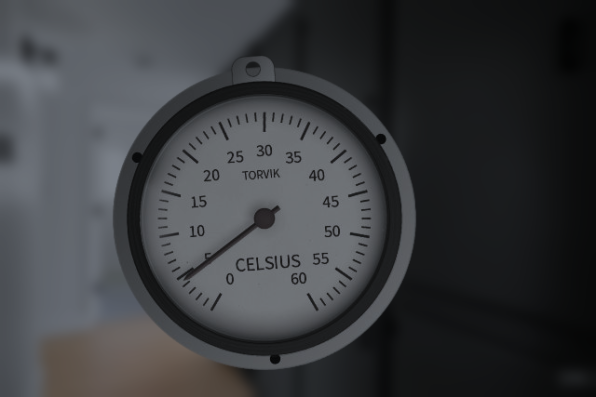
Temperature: 4.5
